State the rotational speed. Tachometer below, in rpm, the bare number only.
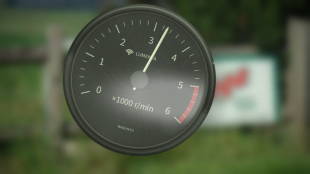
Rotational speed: 3300
